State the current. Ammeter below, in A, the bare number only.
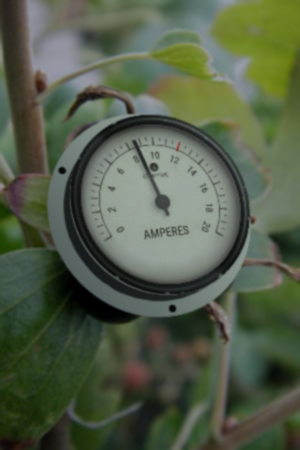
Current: 8.5
